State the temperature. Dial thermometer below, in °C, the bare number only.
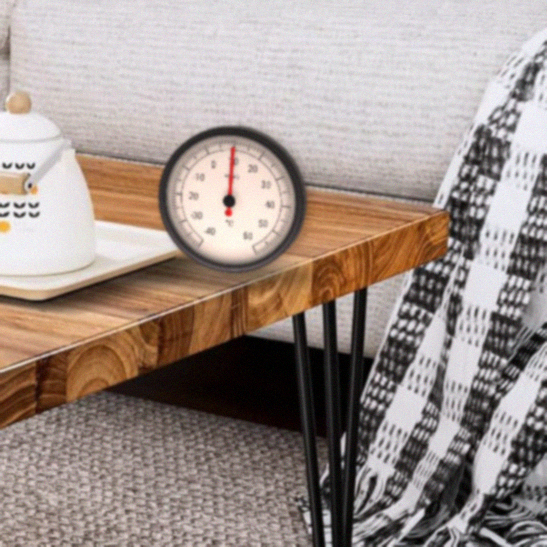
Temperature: 10
